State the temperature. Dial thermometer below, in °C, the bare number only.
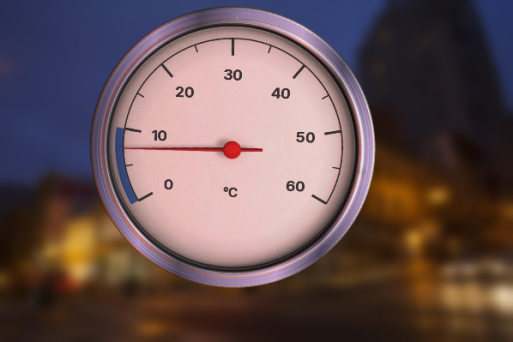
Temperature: 7.5
